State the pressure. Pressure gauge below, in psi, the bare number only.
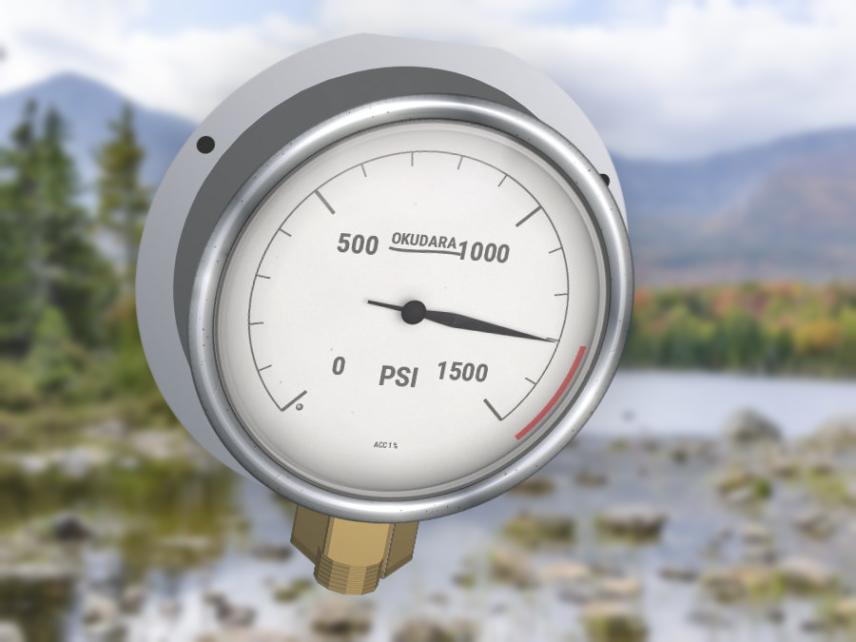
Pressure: 1300
